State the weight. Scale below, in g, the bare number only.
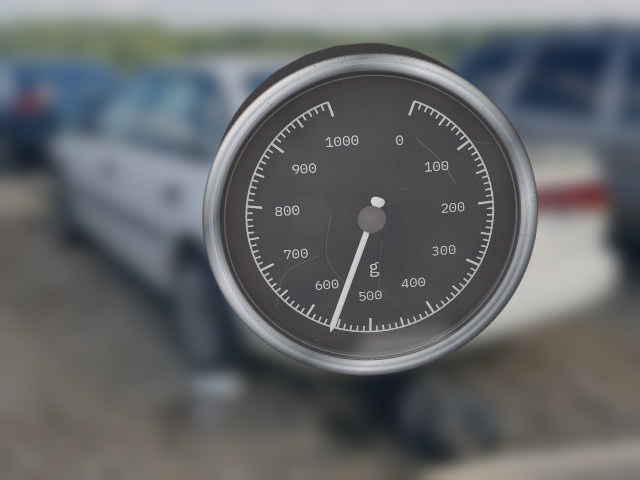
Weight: 560
